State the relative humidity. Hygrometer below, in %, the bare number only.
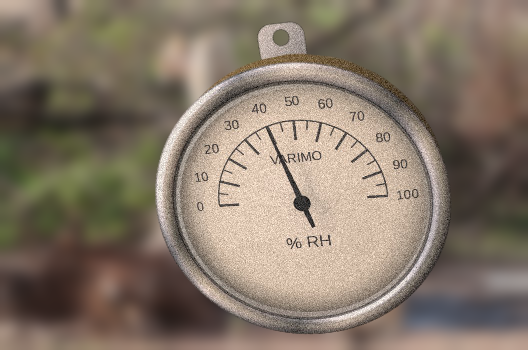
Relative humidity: 40
